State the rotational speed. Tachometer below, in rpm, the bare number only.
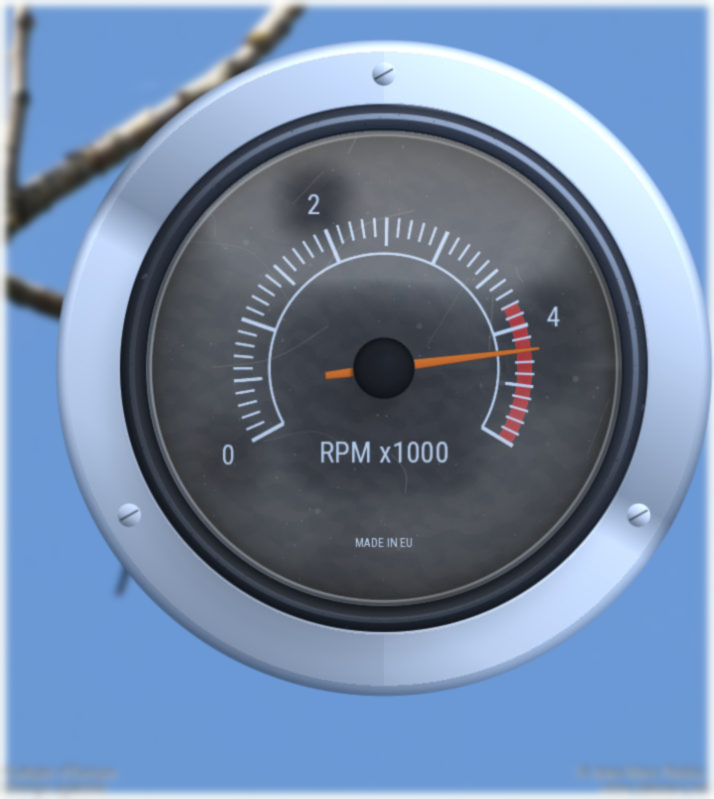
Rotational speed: 4200
